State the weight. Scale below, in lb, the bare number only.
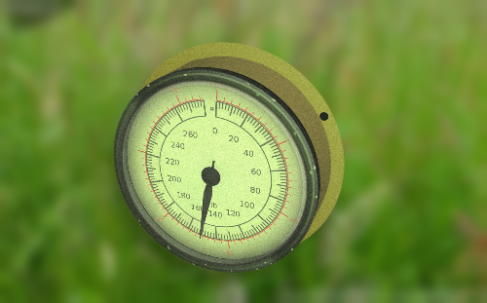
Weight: 150
